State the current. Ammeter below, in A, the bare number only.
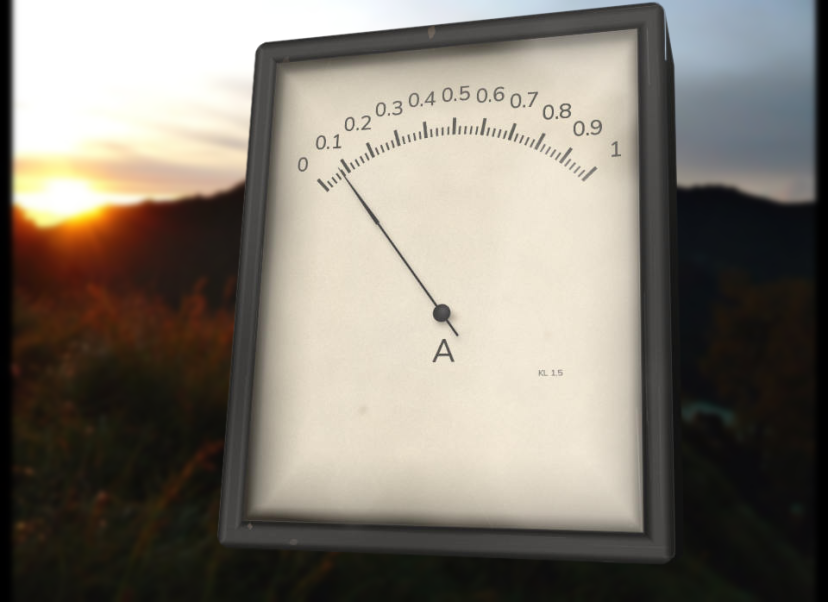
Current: 0.08
